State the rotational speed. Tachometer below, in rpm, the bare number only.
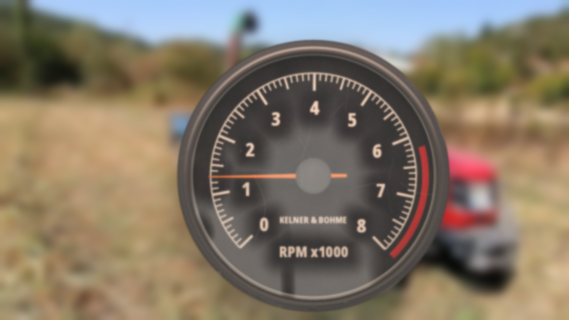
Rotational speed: 1300
